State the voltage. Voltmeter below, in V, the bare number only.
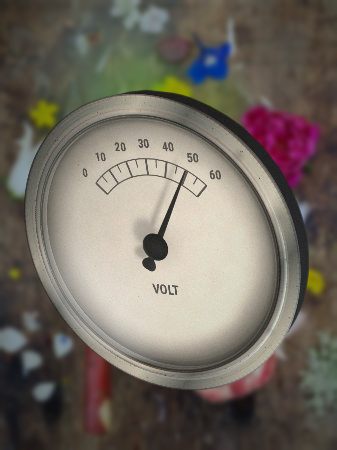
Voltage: 50
